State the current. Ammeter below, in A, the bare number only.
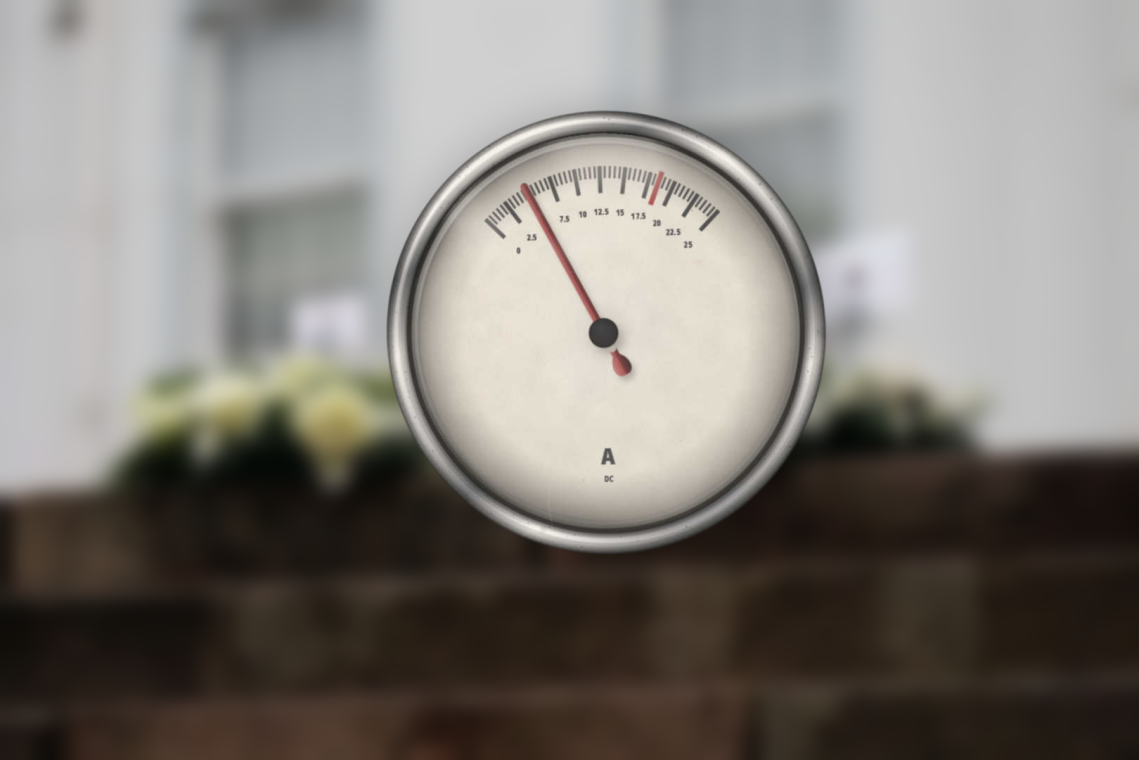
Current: 5
